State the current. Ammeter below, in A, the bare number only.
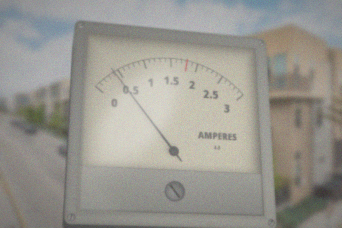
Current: 0.4
